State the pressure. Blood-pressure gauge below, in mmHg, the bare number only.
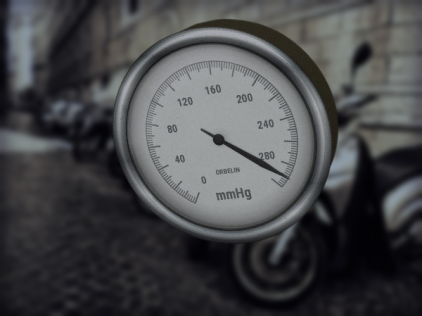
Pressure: 290
